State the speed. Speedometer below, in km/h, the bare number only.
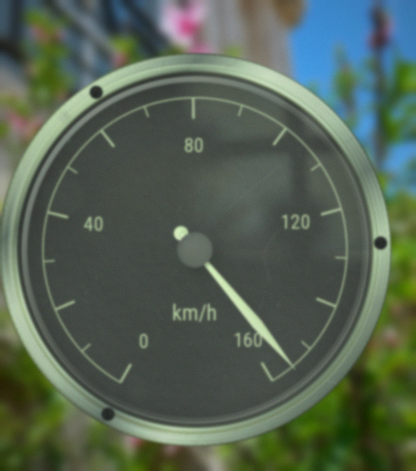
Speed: 155
